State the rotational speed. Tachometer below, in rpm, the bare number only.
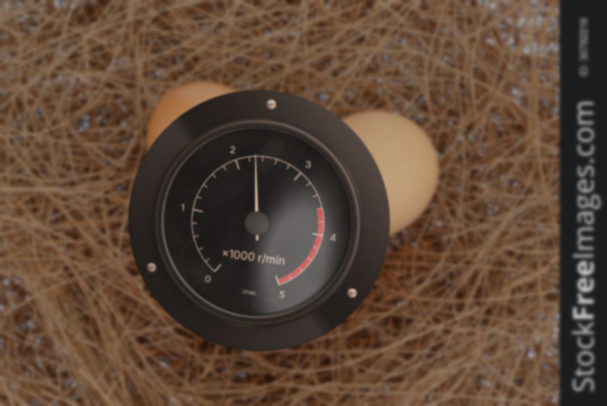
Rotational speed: 2300
